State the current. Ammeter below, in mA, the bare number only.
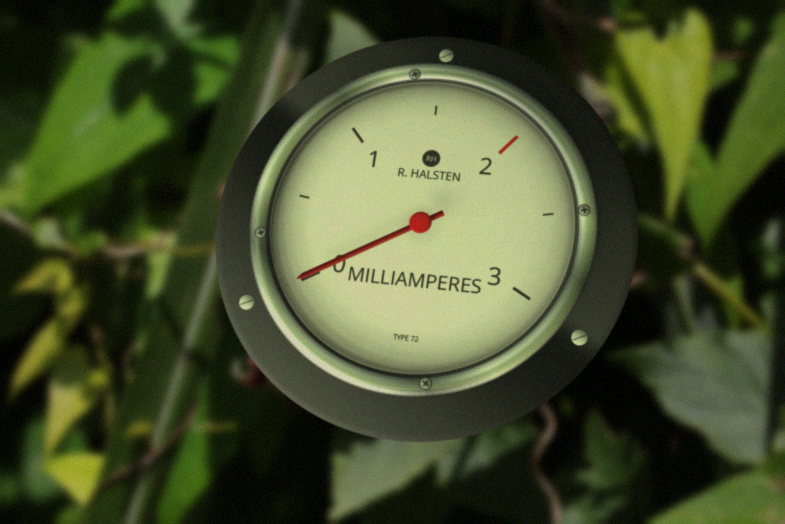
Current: 0
